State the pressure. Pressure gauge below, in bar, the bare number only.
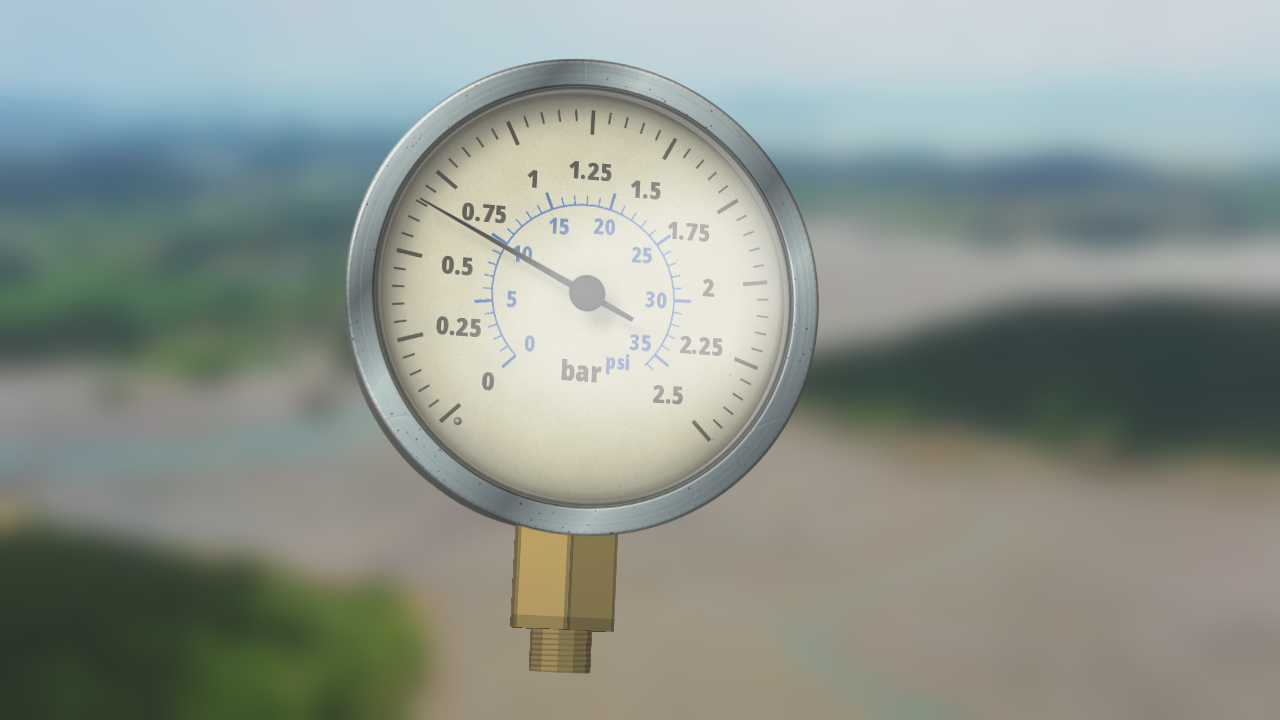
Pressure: 0.65
